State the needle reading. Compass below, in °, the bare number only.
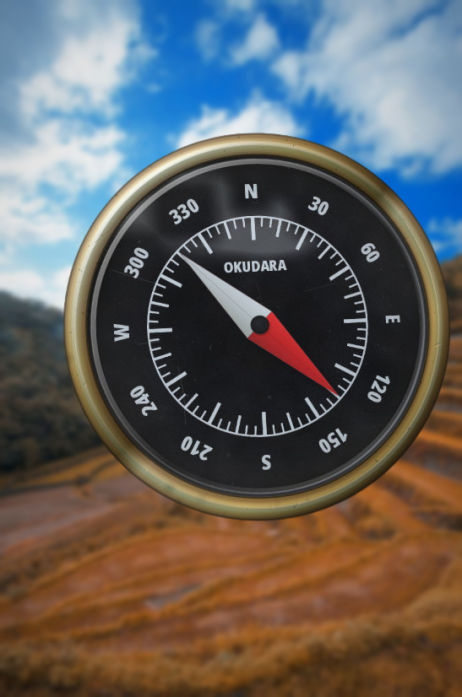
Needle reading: 135
